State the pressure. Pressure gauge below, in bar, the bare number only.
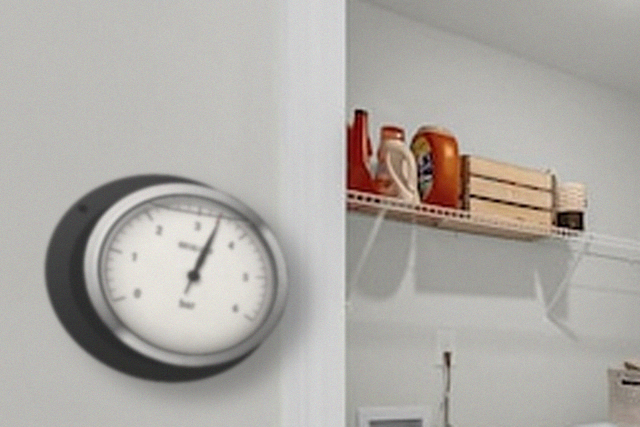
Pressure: 3.4
